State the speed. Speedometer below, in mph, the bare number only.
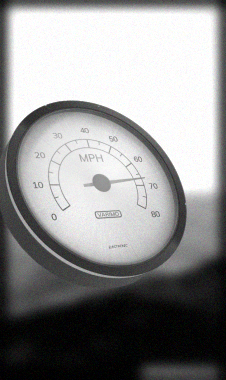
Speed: 67.5
